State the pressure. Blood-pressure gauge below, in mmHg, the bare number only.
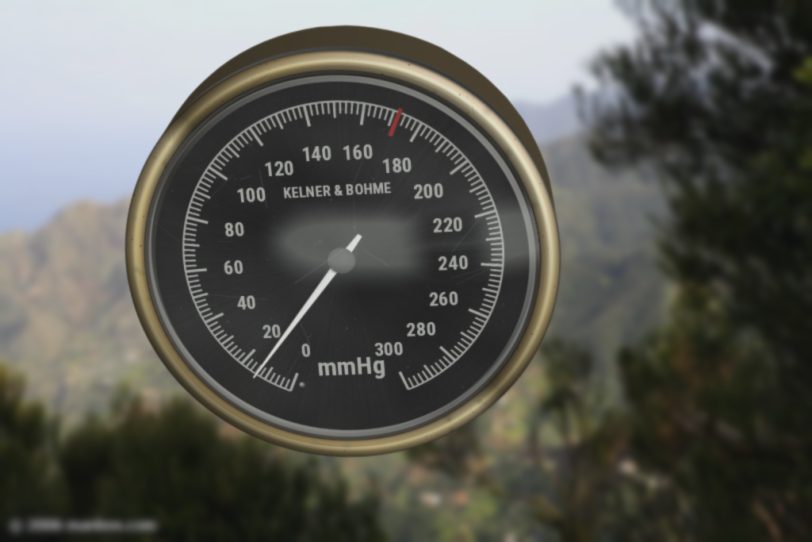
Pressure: 14
